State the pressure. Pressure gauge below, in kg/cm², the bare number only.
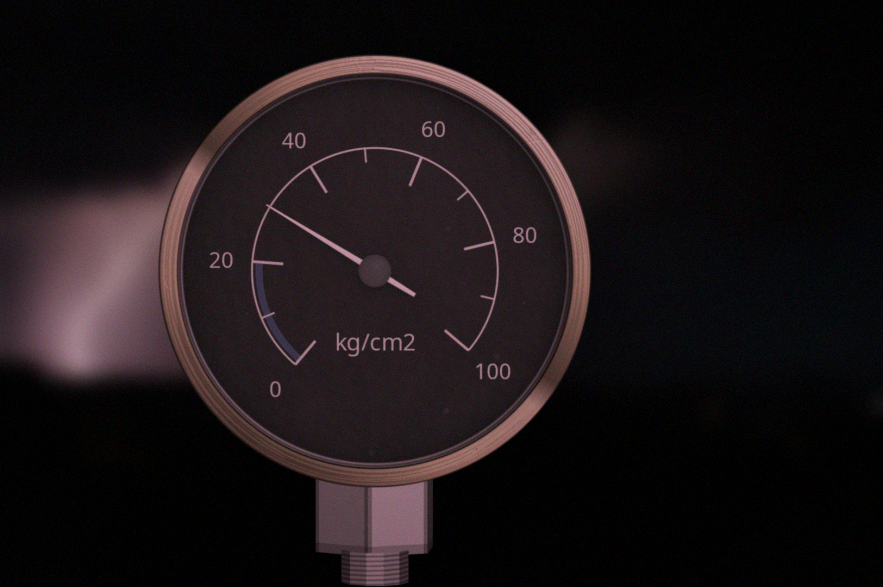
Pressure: 30
